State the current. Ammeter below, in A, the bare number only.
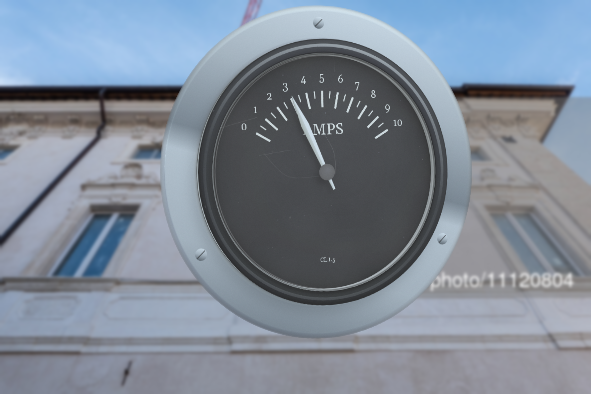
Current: 3
